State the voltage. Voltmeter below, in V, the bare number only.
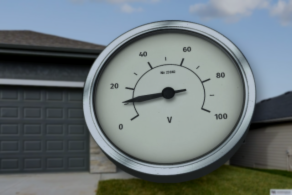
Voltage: 10
